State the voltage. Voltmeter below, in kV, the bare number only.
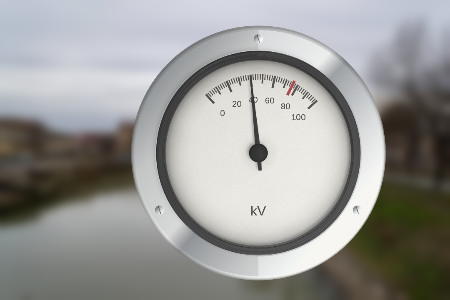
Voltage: 40
